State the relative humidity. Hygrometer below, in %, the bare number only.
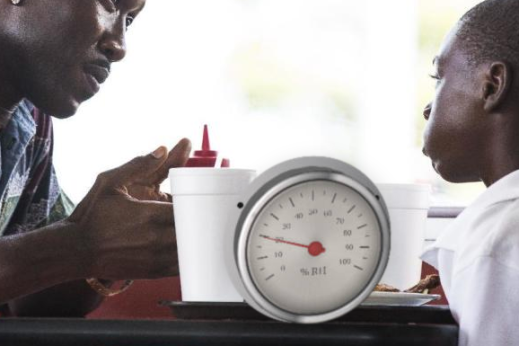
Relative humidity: 20
